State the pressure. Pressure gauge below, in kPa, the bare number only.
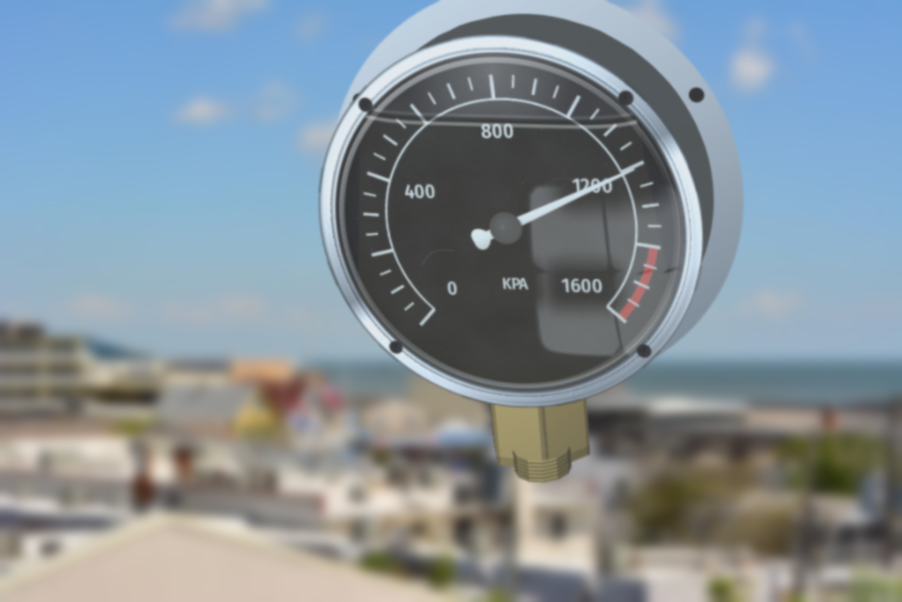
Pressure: 1200
